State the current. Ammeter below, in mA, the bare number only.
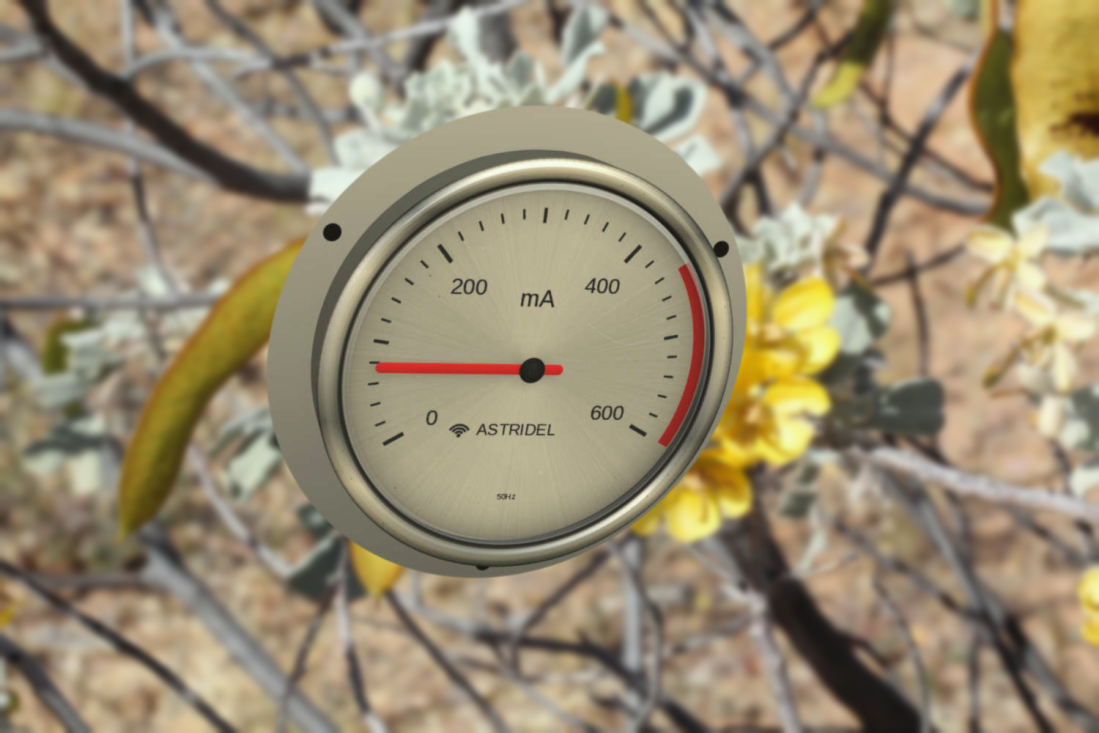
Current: 80
